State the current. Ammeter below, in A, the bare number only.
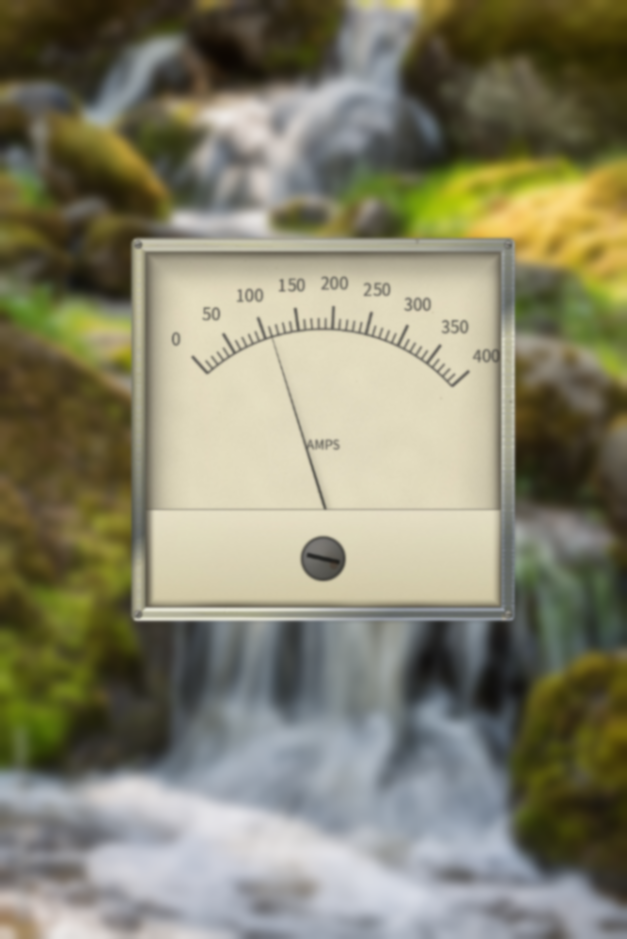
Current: 110
